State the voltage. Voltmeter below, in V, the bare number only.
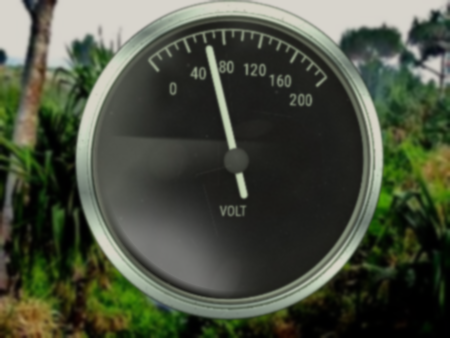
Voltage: 60
